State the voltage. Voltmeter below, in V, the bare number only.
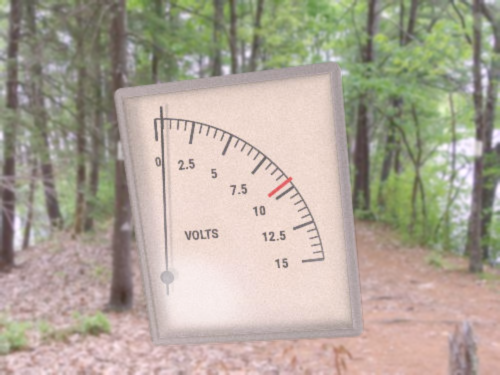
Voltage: 0.5
